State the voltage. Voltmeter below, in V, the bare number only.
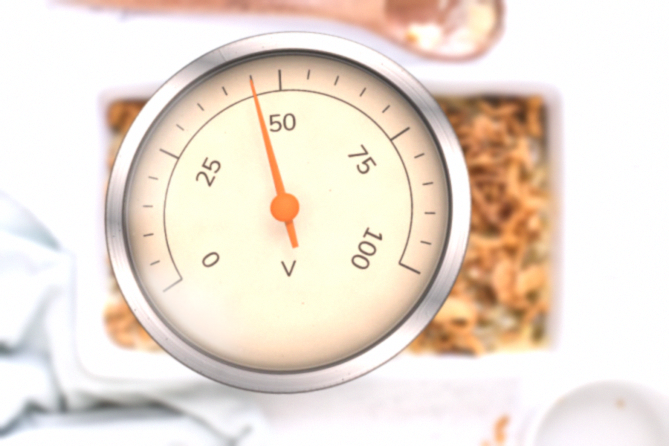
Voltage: 45
